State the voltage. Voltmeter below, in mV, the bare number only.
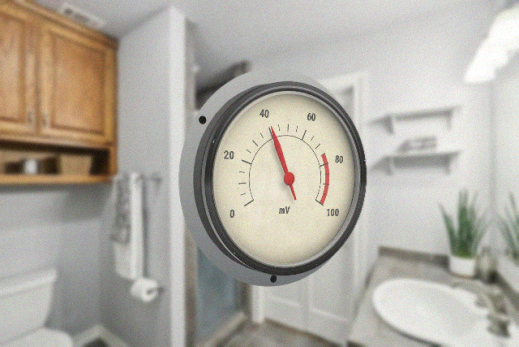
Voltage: 40
